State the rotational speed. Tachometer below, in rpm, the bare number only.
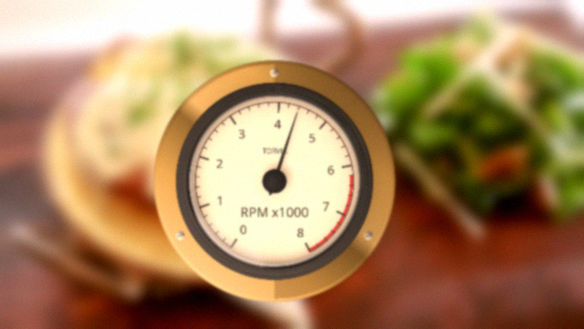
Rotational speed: 4400
